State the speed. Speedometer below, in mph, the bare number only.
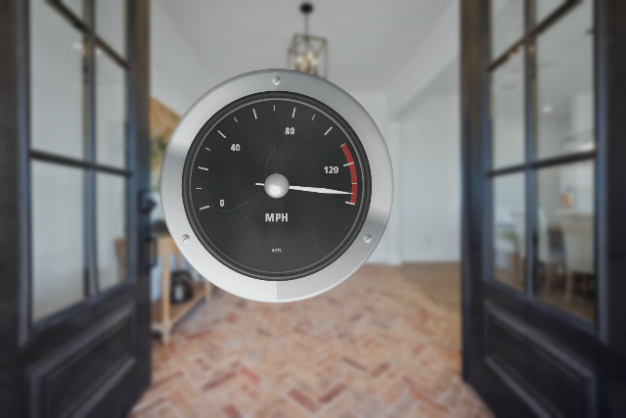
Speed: 135
